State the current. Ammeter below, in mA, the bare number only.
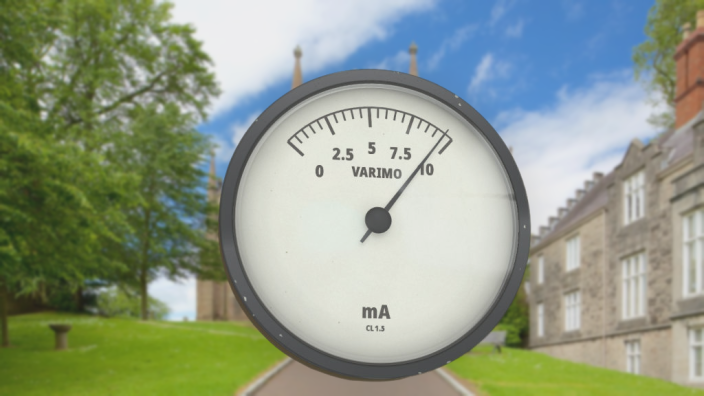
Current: 9.5
